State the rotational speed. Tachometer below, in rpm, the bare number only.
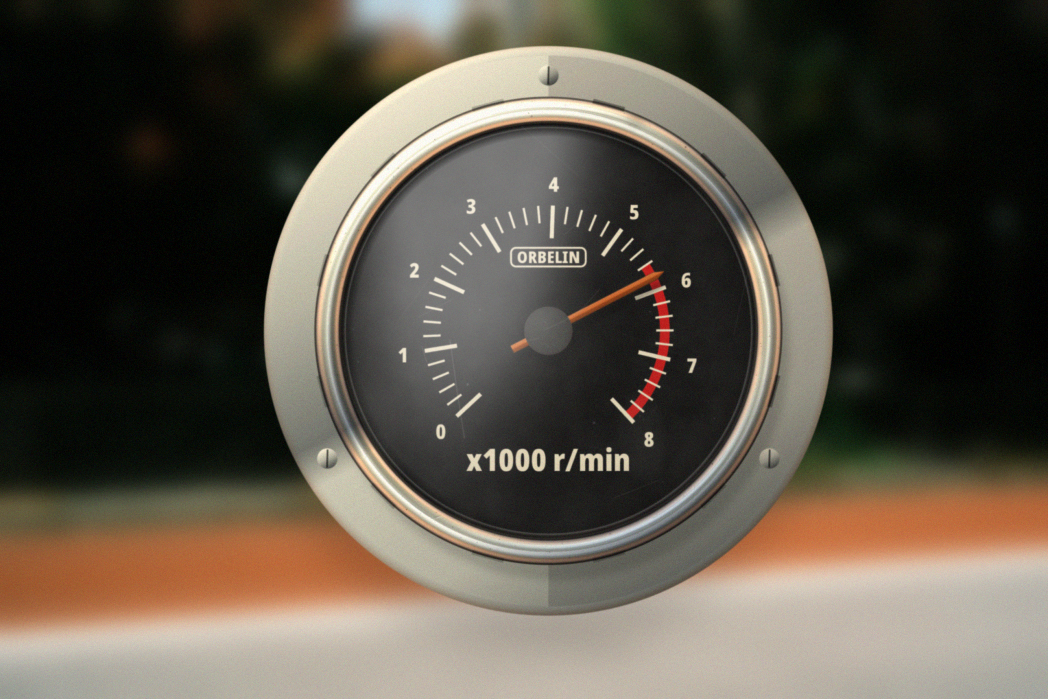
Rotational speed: 5800
